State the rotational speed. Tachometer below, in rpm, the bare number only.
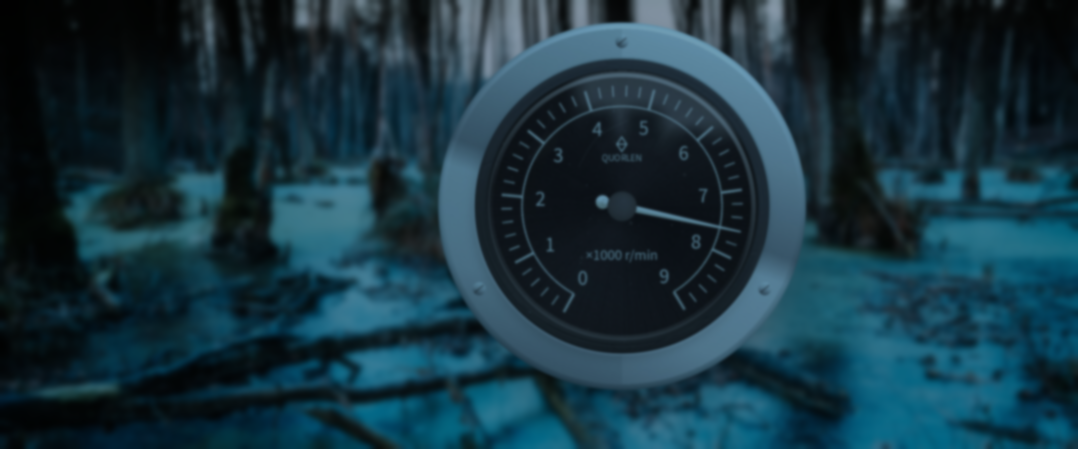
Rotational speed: 7600
